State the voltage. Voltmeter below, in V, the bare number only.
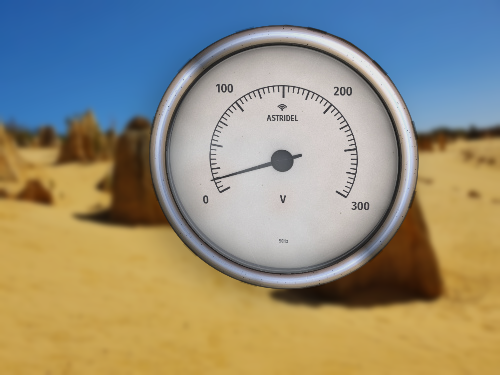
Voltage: 15
